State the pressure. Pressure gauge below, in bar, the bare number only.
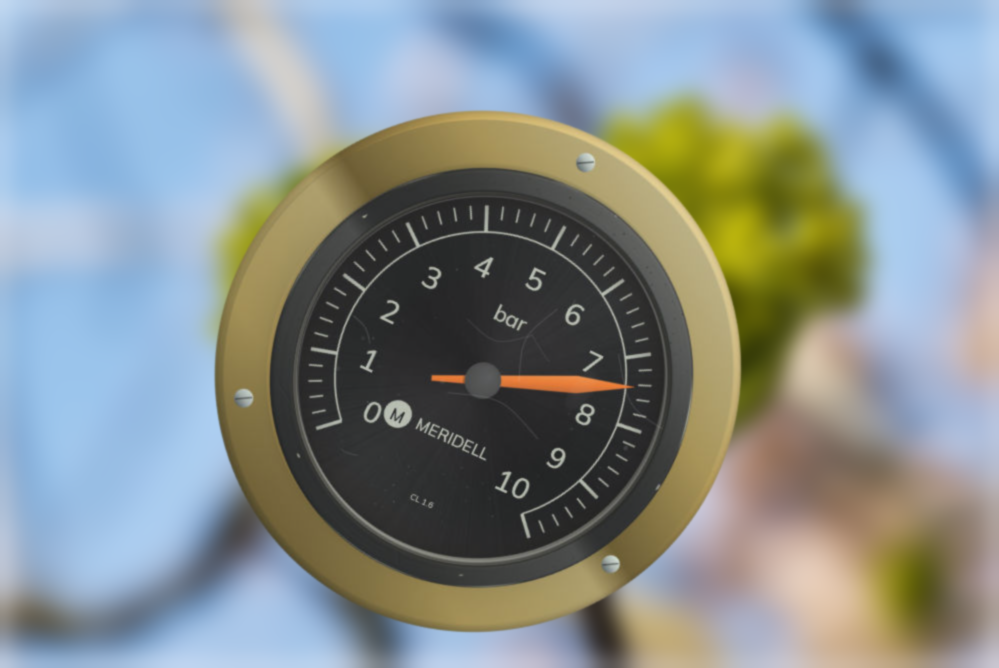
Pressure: 7.4
